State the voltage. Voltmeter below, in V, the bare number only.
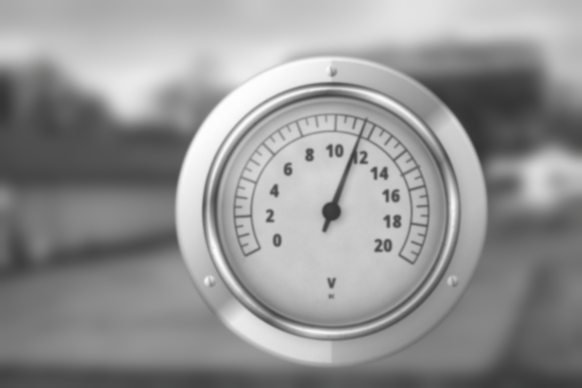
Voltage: 11.5
